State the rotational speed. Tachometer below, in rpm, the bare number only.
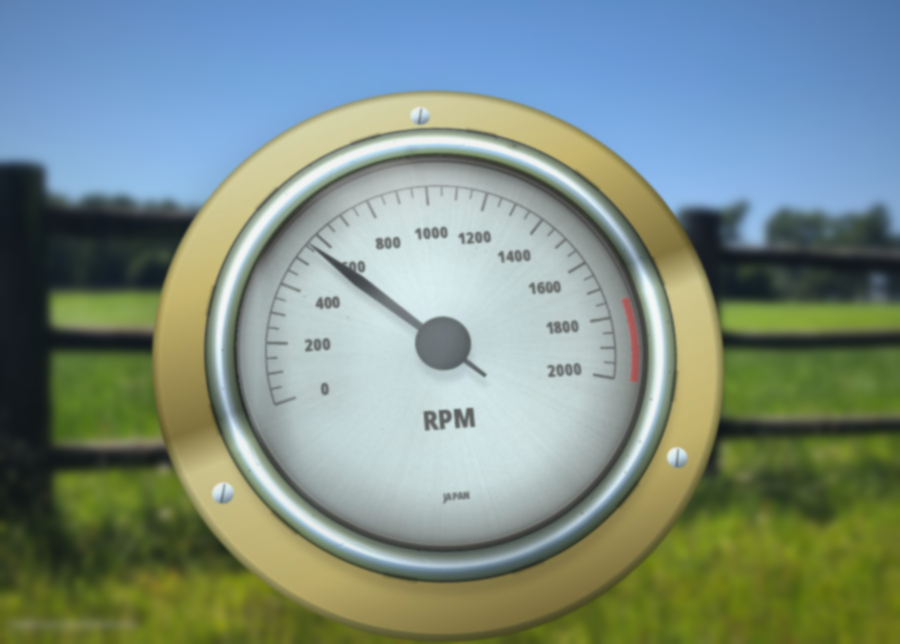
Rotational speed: 550
